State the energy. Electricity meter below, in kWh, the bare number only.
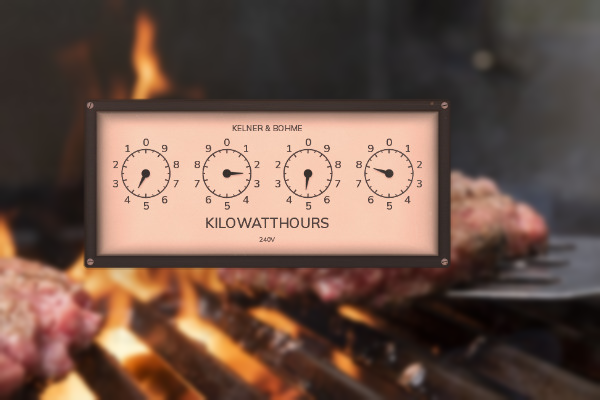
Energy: 4248
